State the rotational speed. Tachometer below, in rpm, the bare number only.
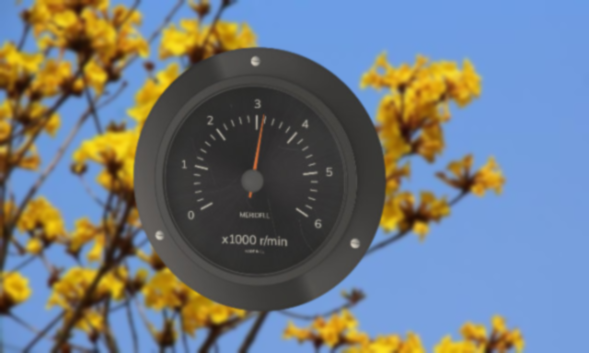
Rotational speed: 3200
